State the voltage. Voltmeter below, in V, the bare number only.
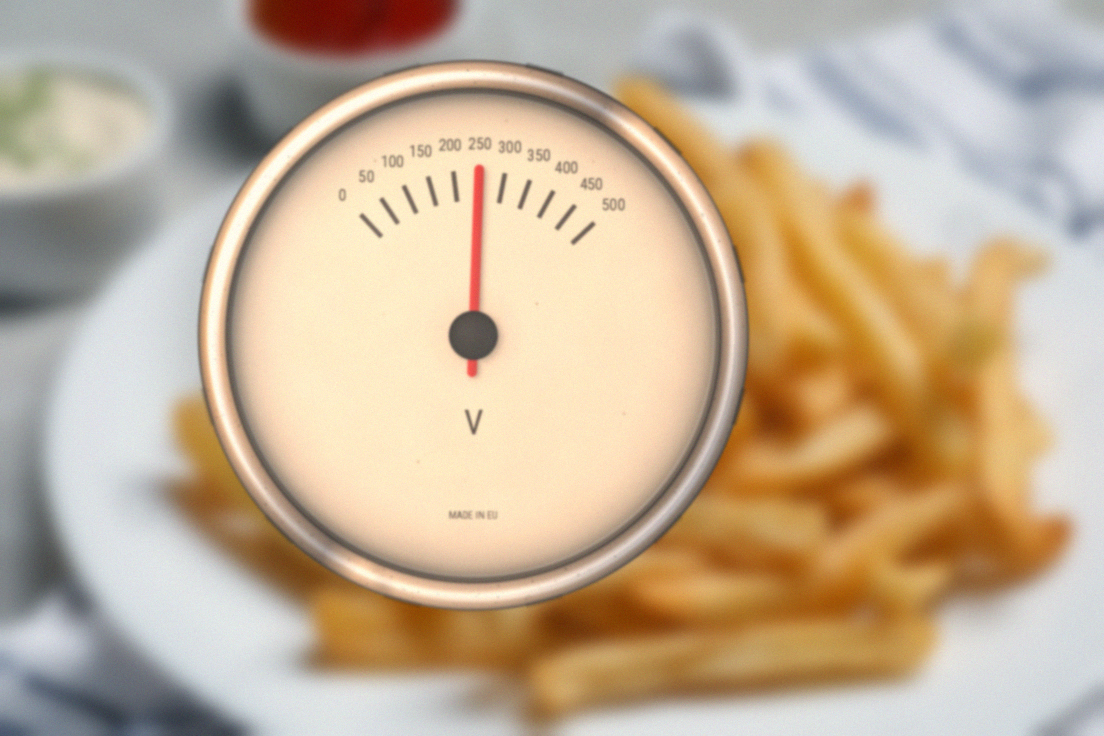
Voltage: 250
